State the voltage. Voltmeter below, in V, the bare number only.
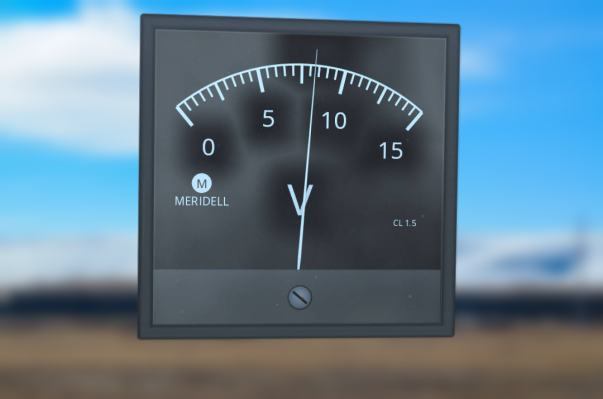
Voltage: 8.25
